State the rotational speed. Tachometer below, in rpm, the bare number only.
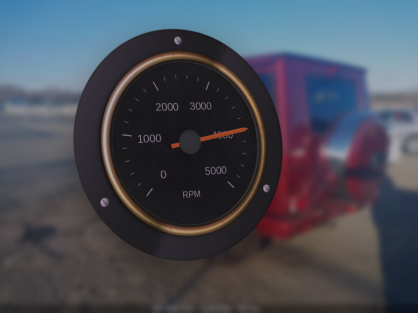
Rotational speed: 4000
